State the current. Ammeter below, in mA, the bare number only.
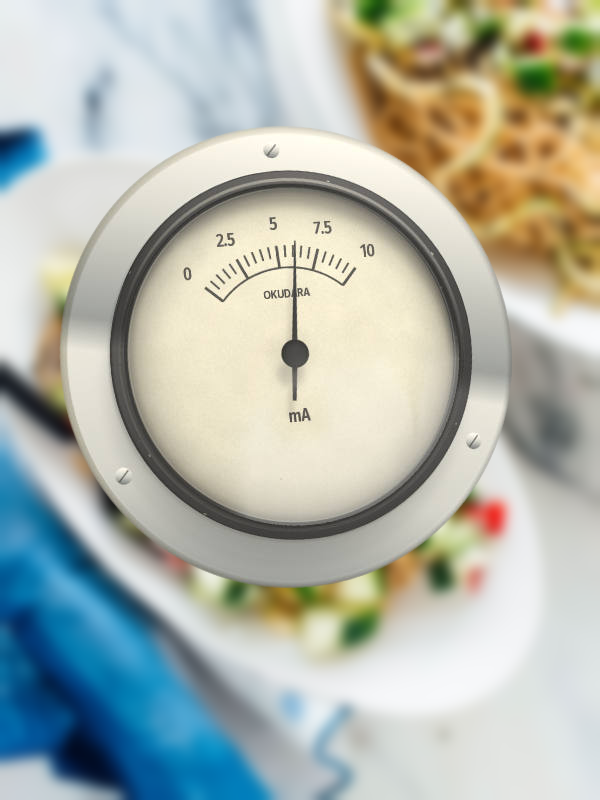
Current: 6
